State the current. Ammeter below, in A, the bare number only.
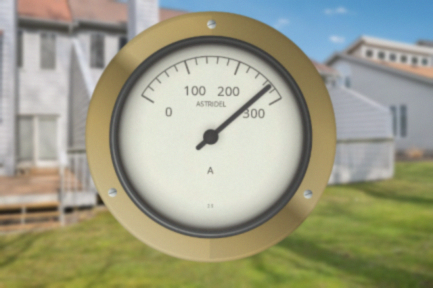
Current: 270
